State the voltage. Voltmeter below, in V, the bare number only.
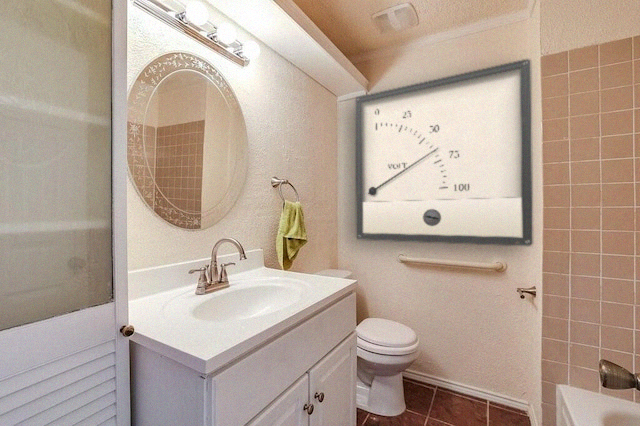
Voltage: 65
